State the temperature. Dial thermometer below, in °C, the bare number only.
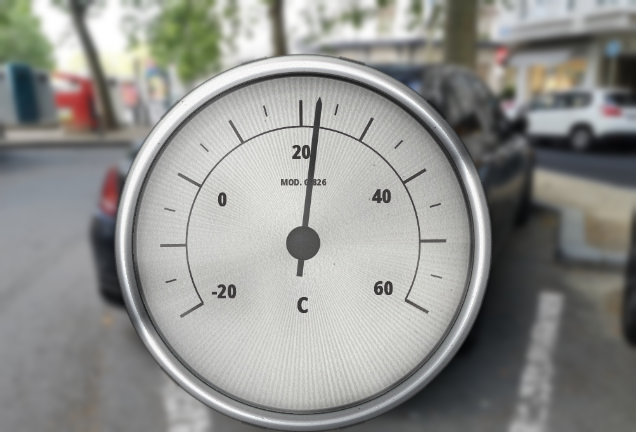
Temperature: 22.5
